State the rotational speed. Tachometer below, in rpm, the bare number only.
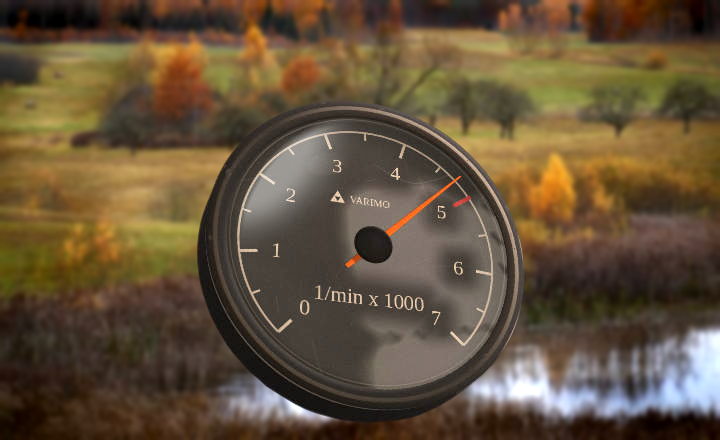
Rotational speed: 4750
